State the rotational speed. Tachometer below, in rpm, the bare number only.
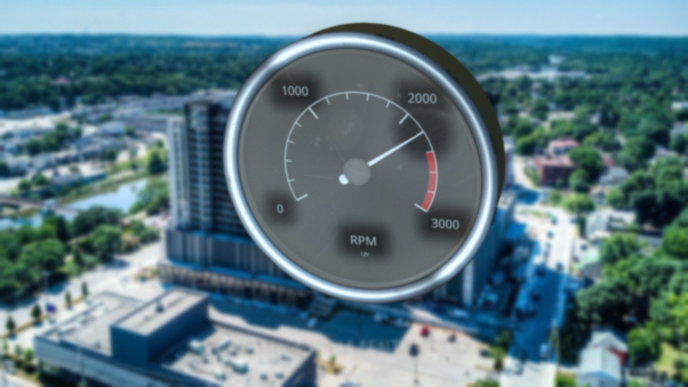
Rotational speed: 2200
